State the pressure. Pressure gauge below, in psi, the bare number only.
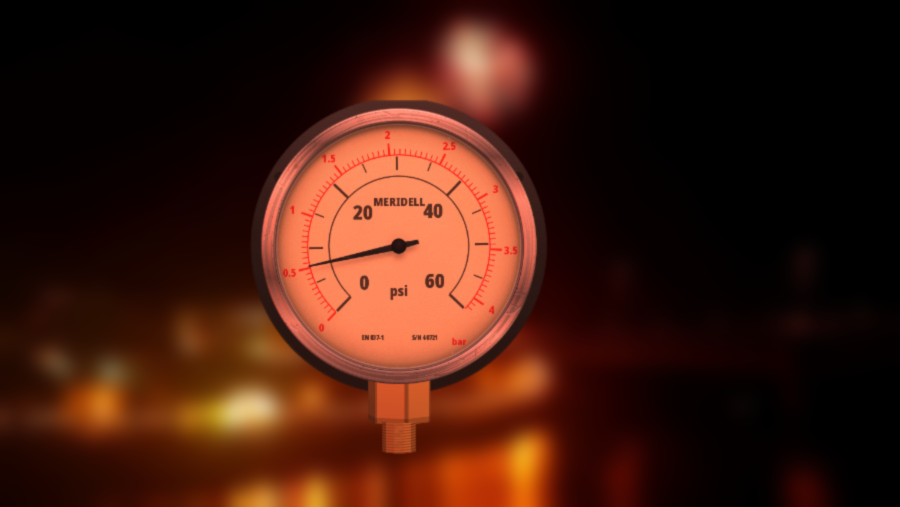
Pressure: 7.5
